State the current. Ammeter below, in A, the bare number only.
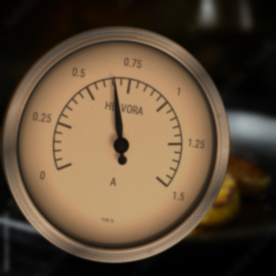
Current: 0.65
